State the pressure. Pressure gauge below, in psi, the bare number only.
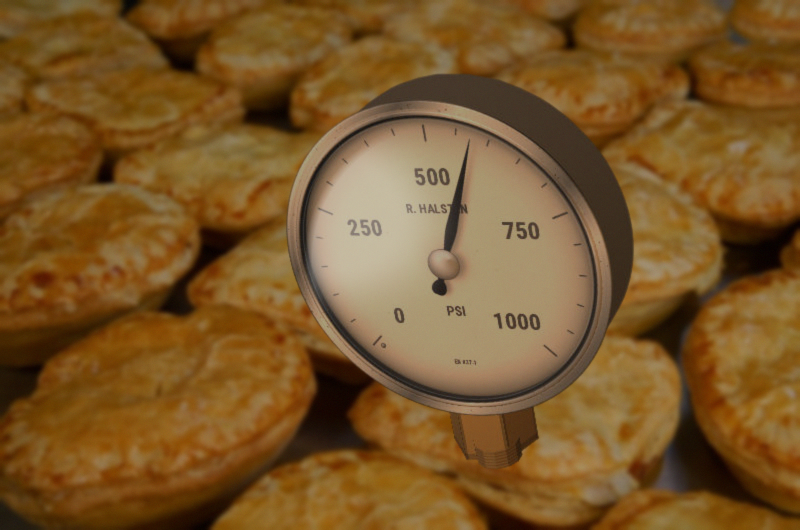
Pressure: 575
